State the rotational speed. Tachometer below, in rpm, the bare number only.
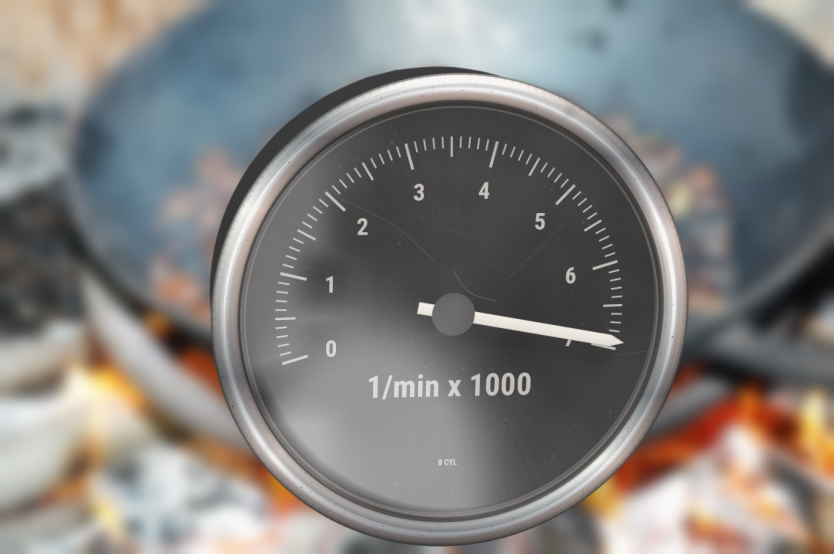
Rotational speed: 6900
